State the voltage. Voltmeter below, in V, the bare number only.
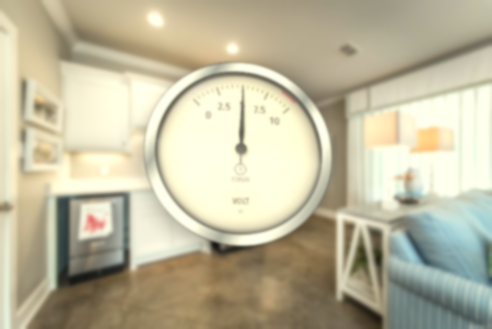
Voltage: 5
